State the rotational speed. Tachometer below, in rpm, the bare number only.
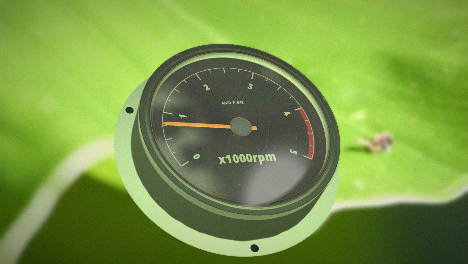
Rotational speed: 750
